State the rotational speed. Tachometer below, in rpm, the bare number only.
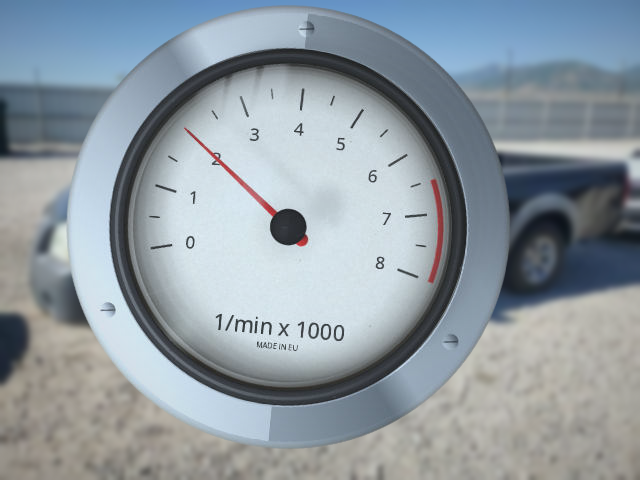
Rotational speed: 2000
